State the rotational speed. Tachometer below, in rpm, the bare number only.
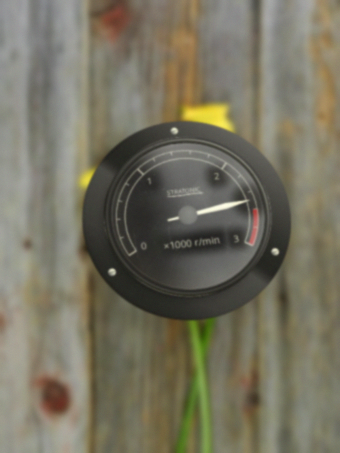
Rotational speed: 2500
